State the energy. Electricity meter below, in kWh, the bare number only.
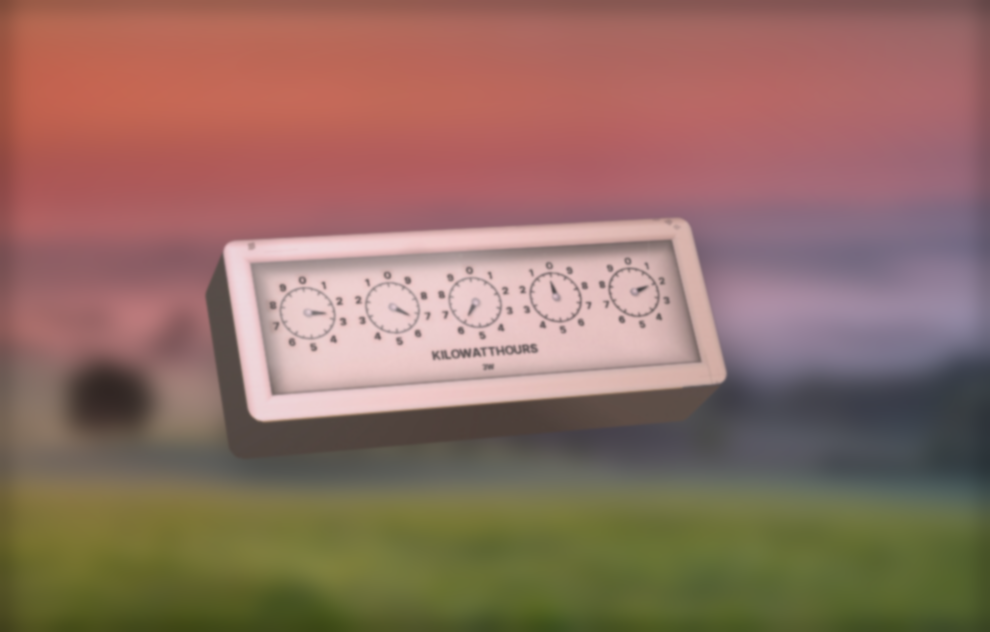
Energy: 26602
